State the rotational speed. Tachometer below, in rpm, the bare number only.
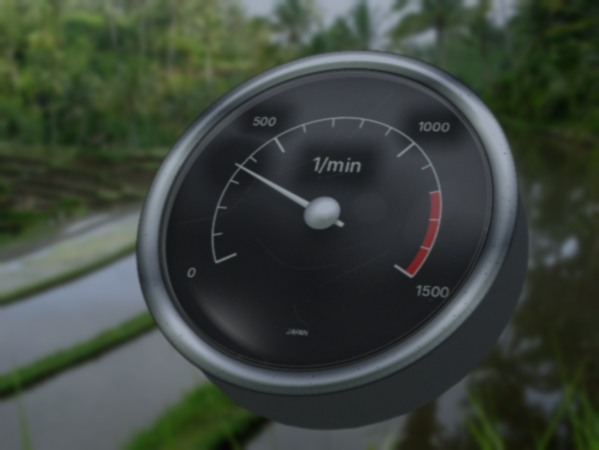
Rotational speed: 350
